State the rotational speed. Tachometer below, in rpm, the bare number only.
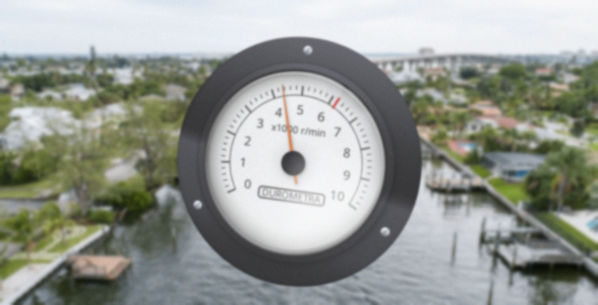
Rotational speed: 4400
